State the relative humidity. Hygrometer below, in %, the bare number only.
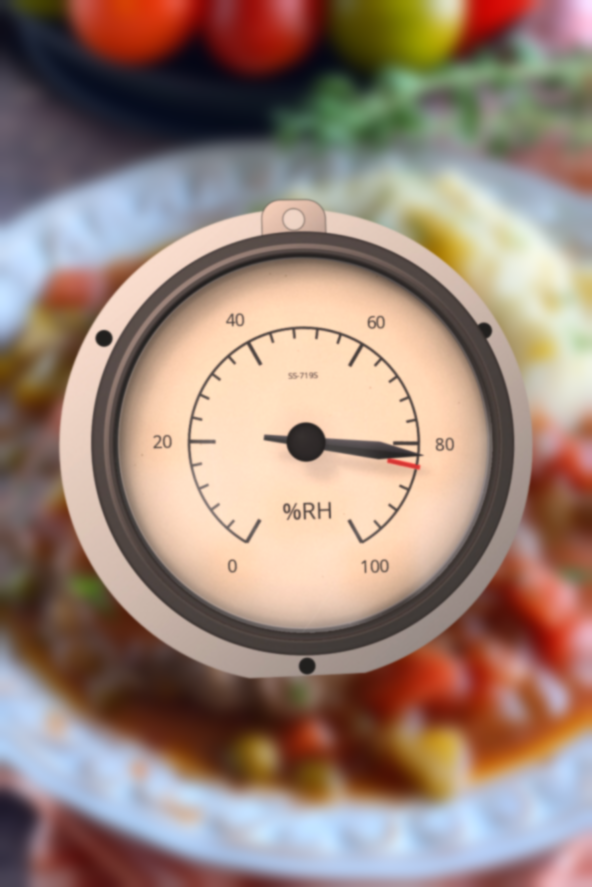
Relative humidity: 82
